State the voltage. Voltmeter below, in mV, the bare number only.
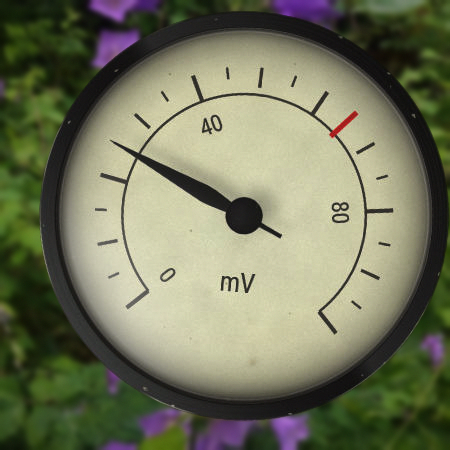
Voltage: 25
